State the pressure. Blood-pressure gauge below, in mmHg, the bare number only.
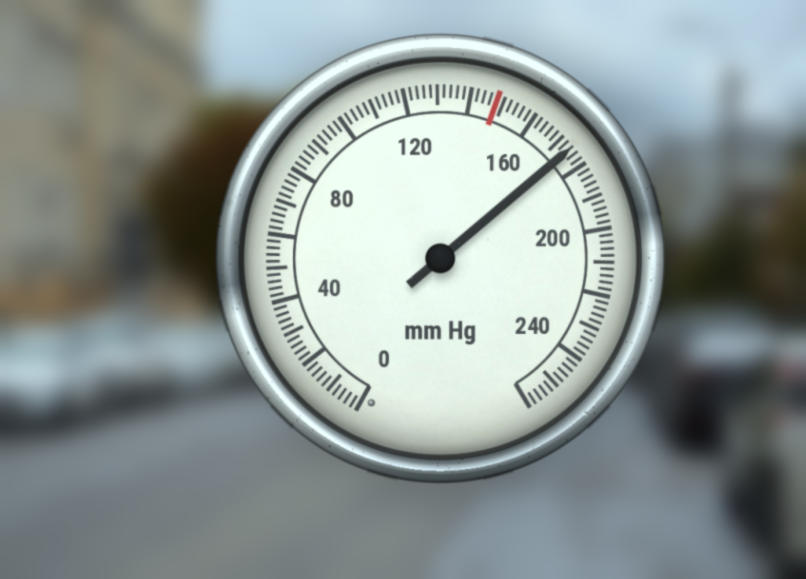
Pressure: 174
